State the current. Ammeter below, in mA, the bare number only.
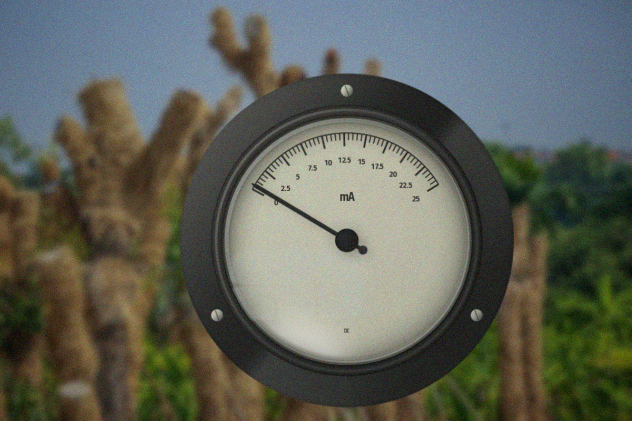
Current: 0.5
